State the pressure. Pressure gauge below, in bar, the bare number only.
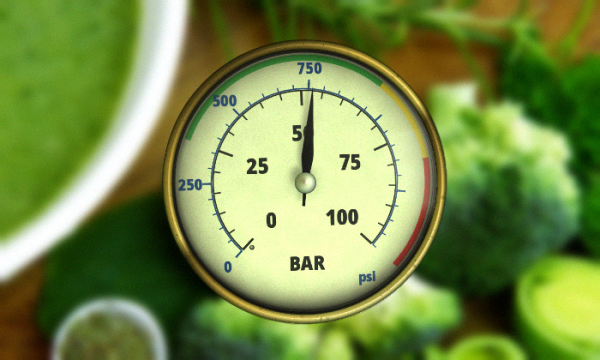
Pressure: 52.5
